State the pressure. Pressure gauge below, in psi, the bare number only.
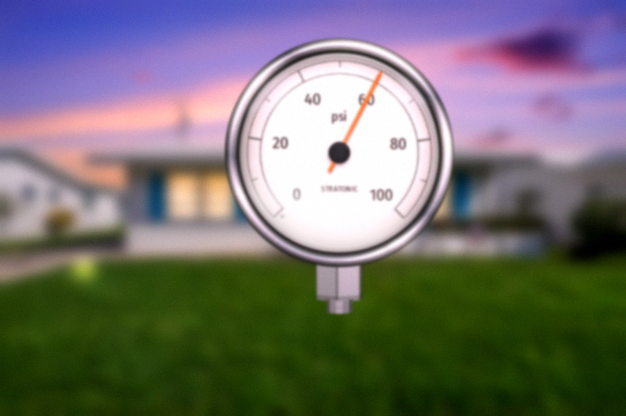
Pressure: 60
